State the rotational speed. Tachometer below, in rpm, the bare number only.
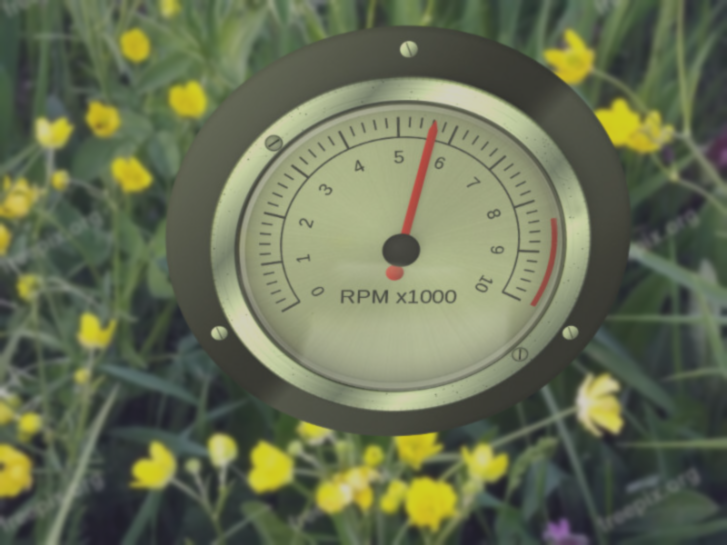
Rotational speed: 5600
